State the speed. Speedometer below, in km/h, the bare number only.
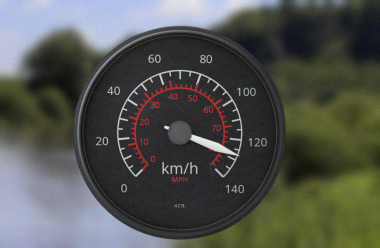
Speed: 127.5
